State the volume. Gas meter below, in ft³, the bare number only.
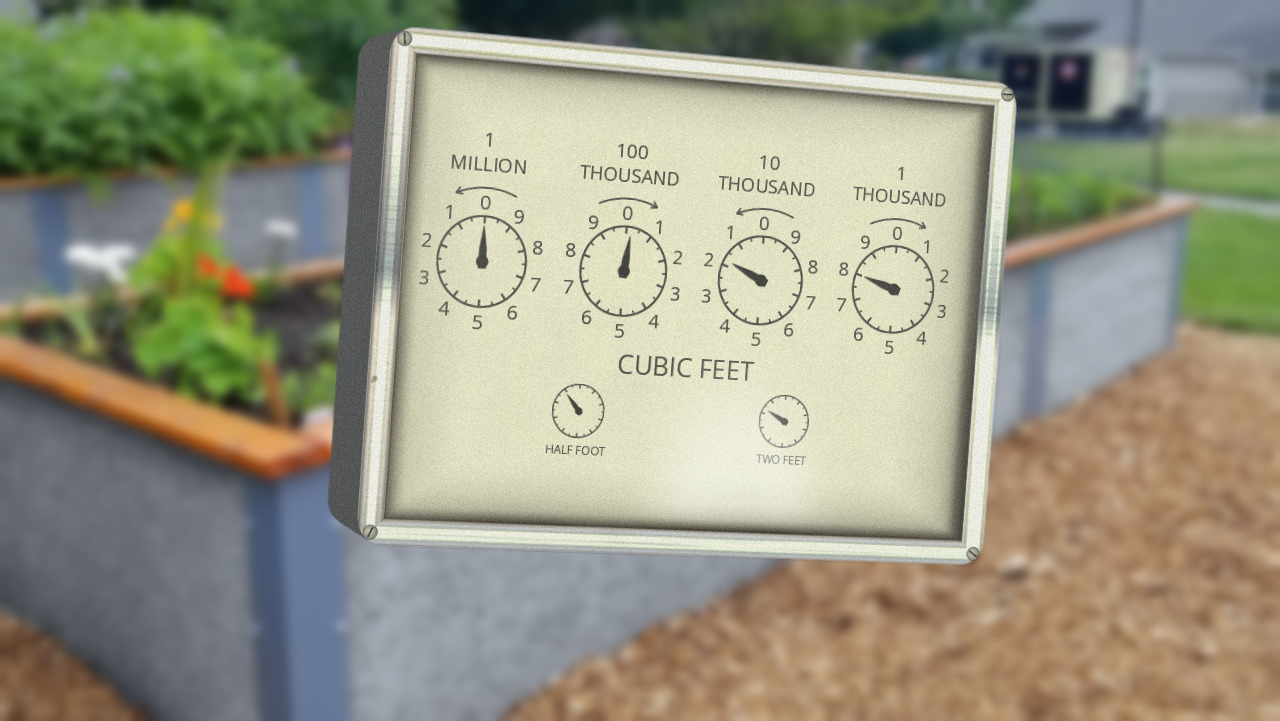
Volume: 1800
